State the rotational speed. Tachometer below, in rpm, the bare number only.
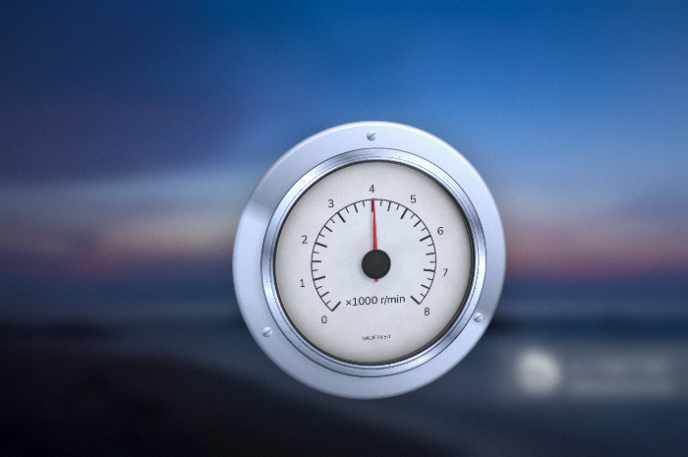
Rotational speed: 4000
